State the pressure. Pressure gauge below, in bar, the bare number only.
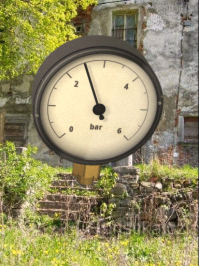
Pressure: 2.5
